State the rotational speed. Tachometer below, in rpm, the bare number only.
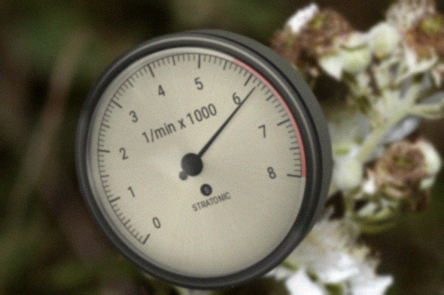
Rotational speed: 6200
